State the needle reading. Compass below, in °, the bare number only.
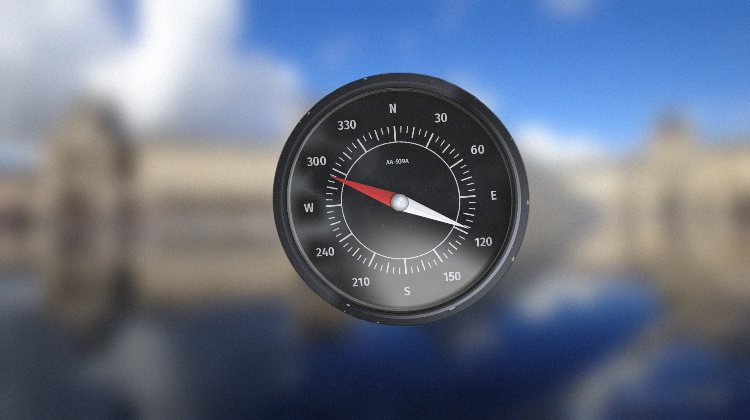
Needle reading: 295
